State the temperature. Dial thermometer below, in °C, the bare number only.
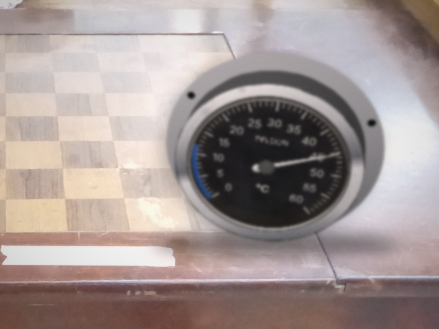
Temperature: 45
